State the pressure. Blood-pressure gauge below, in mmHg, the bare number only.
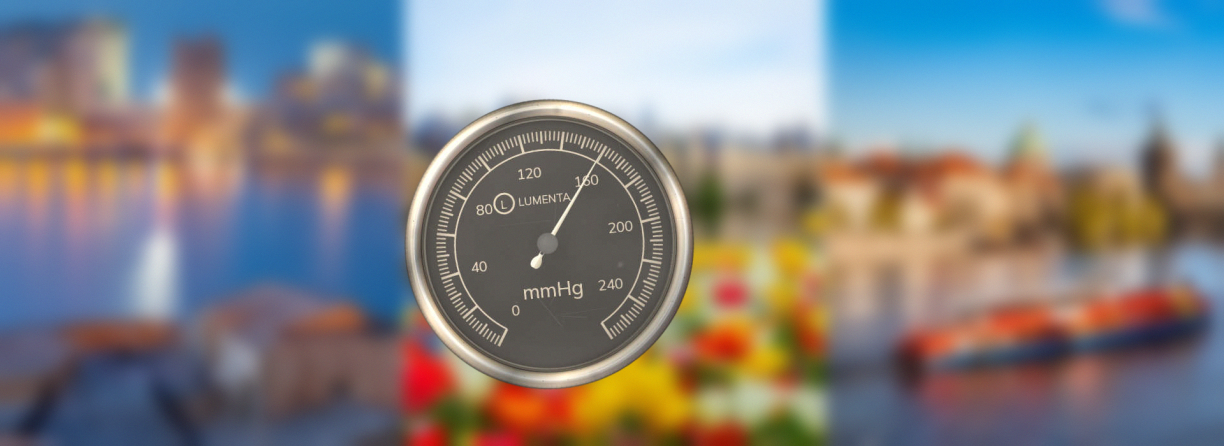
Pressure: 160
